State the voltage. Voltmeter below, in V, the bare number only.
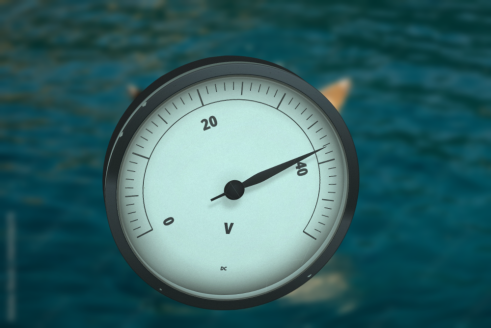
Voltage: 38
